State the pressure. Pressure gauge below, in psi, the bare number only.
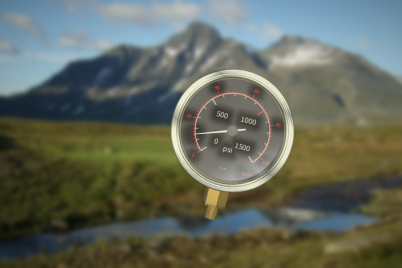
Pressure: 150
